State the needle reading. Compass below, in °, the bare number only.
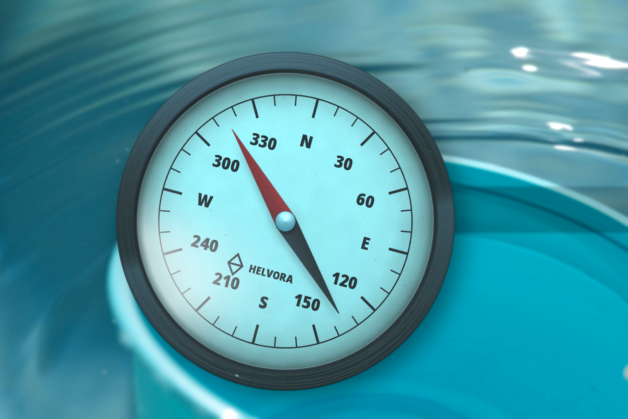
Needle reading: 315
